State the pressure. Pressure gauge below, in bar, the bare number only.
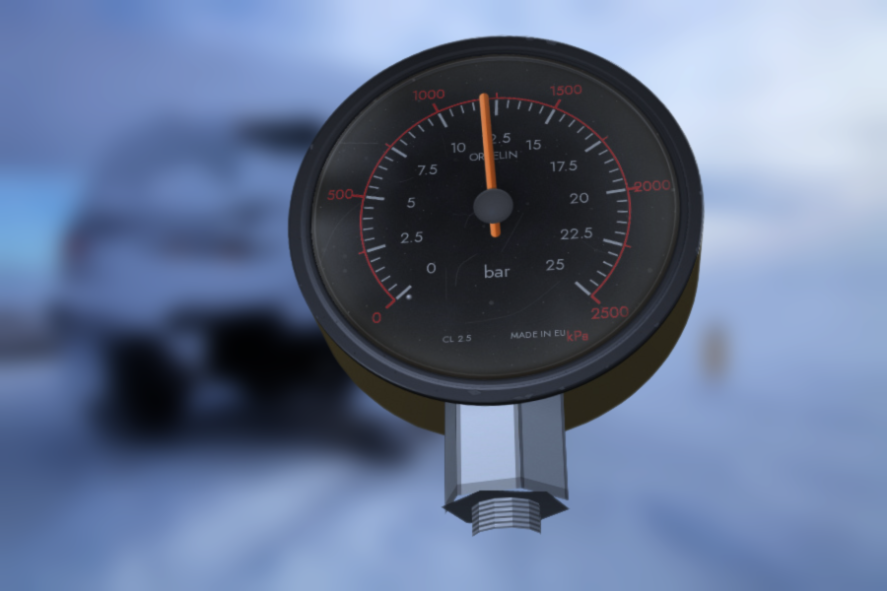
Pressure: 12
